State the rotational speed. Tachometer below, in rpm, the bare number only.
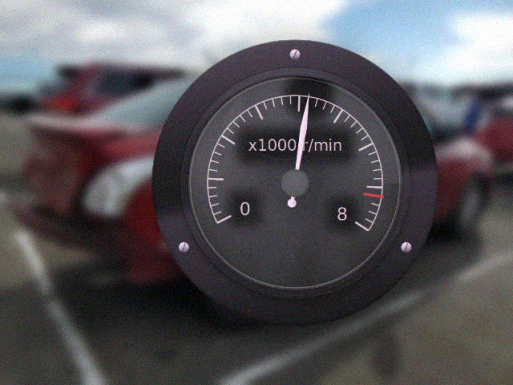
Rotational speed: 4200
